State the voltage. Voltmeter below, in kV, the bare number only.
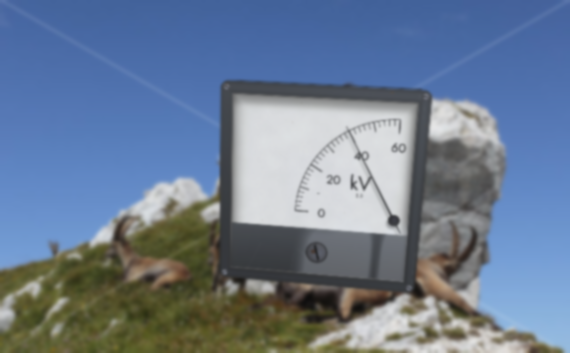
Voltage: 40
